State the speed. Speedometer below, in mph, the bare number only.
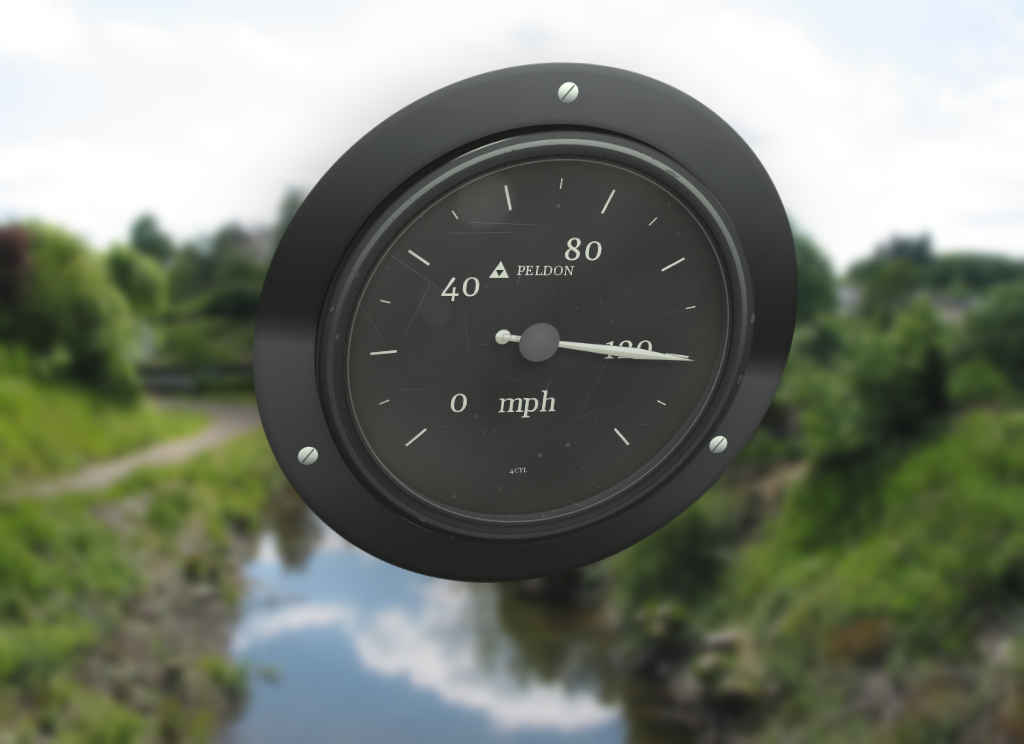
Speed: 120
